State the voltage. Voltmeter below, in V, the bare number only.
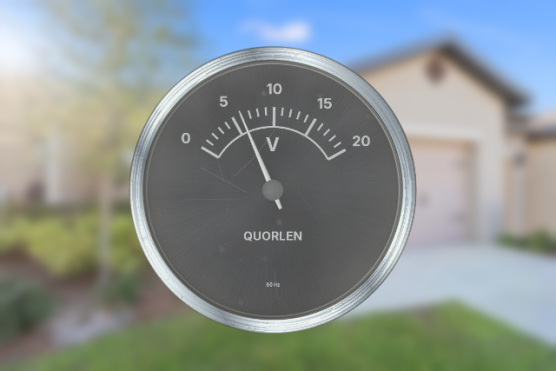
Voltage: 6
